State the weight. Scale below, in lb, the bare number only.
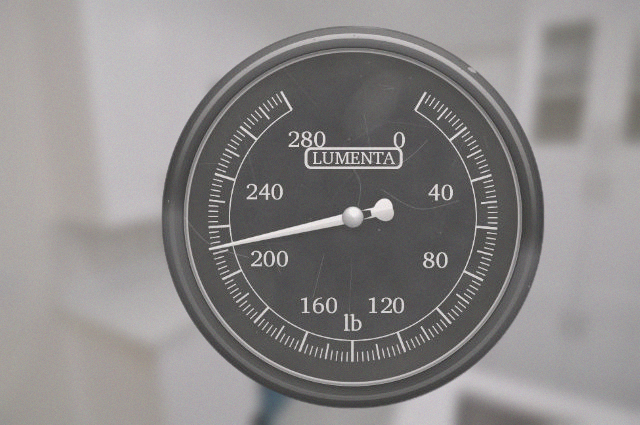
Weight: 212
